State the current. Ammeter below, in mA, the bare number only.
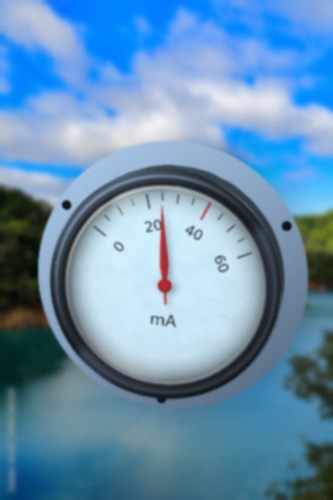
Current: 25
